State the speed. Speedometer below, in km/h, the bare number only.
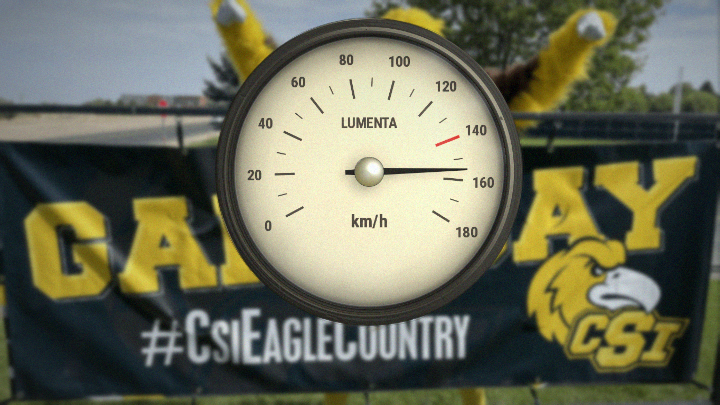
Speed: 155
